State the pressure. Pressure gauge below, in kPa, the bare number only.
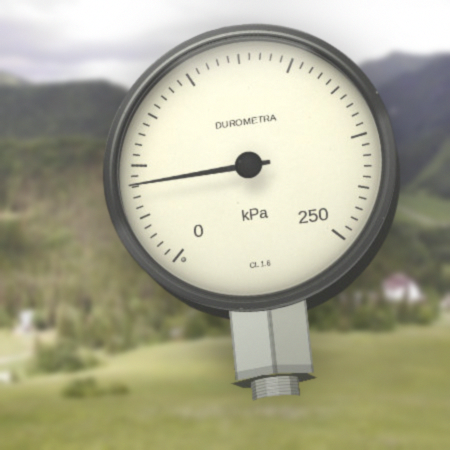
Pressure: 40
